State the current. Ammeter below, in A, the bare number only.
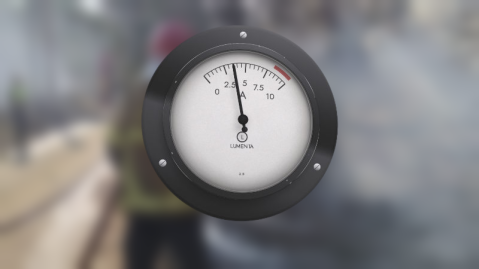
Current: 3.5
